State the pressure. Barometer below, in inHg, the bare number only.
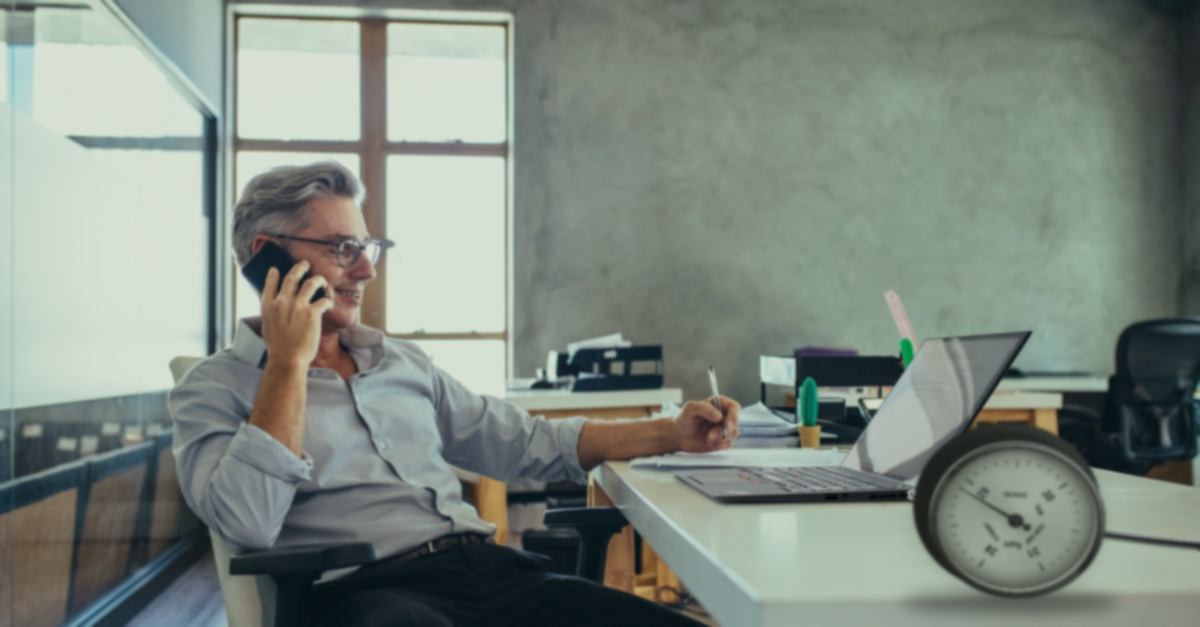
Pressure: 28.9
